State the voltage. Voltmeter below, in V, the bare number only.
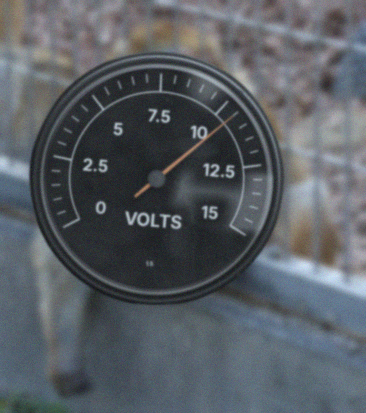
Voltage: 10.5
